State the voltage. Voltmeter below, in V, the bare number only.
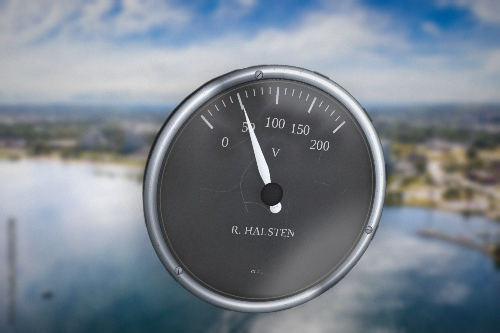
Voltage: 50
